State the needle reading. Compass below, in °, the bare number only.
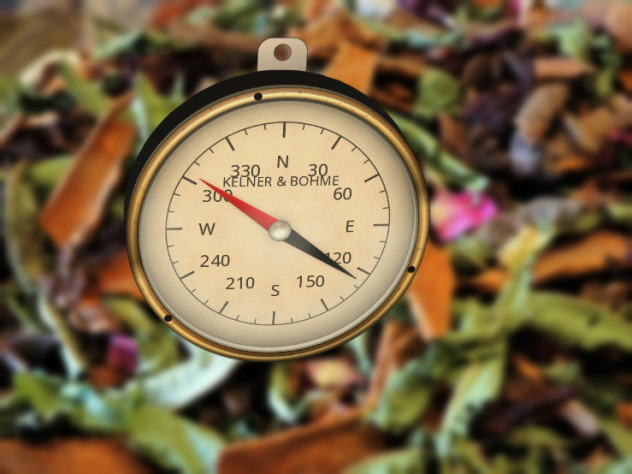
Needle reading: 305
